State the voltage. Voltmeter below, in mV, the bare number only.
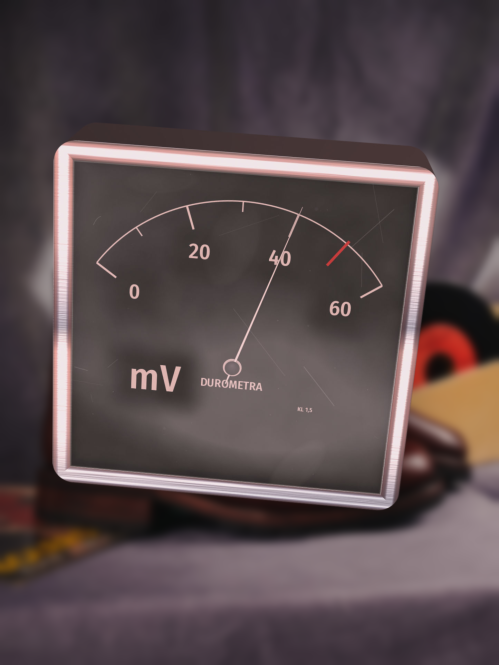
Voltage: 40
